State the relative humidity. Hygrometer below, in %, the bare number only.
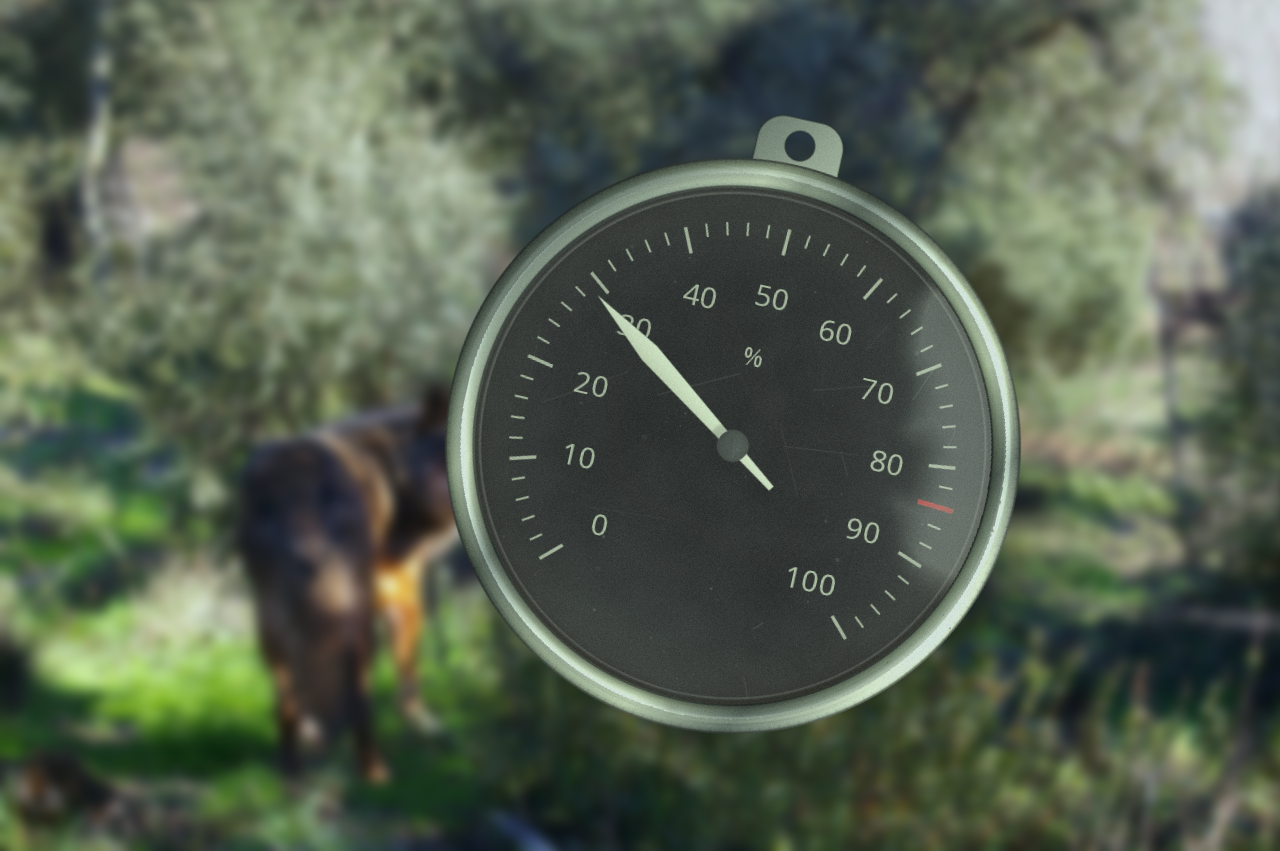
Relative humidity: 29
